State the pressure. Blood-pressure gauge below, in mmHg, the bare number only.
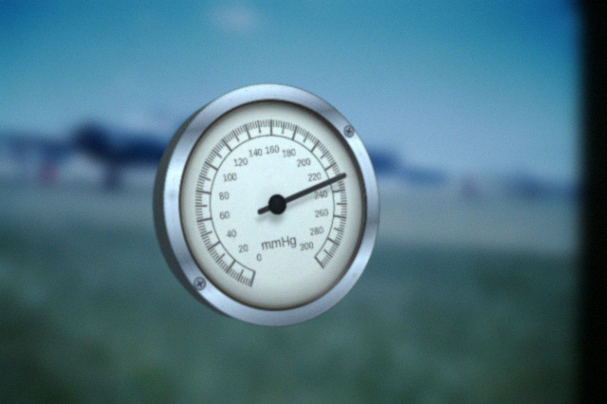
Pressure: 230
